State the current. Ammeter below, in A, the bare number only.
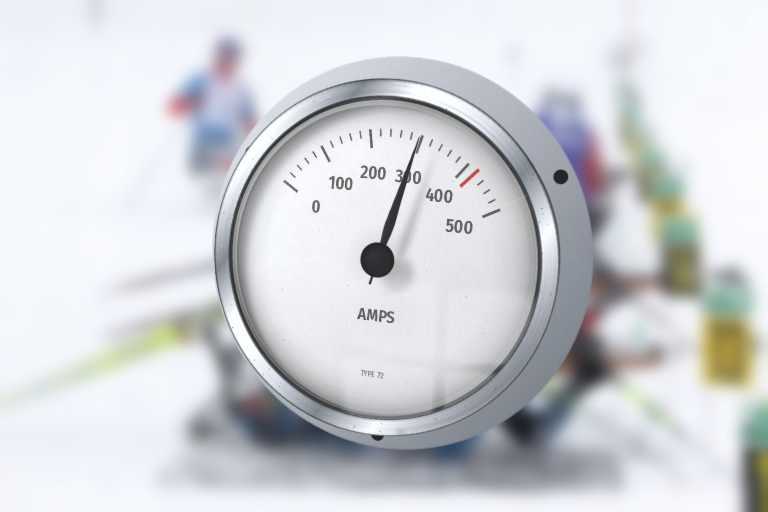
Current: 300
